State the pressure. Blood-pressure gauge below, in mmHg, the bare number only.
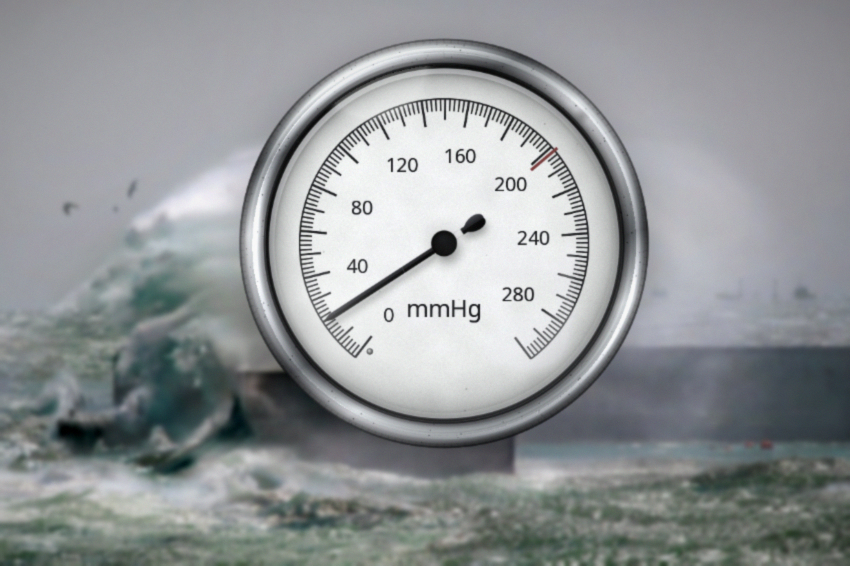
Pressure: 20
